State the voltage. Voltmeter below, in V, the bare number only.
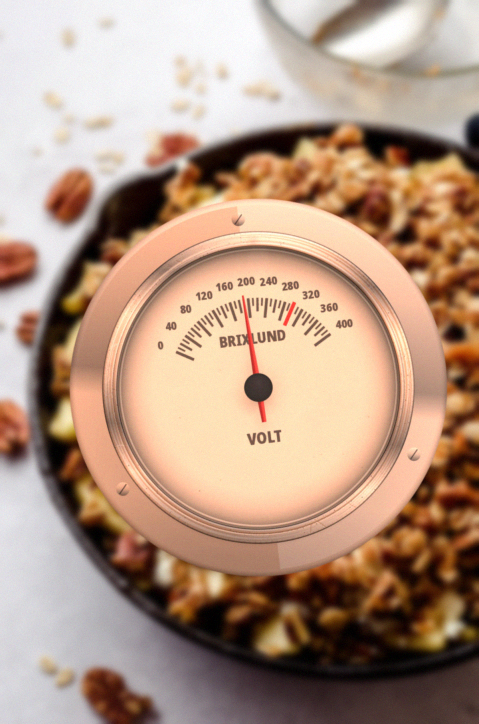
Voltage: 190
